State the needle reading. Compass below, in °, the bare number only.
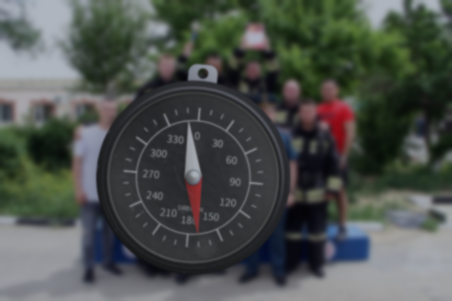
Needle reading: 170
